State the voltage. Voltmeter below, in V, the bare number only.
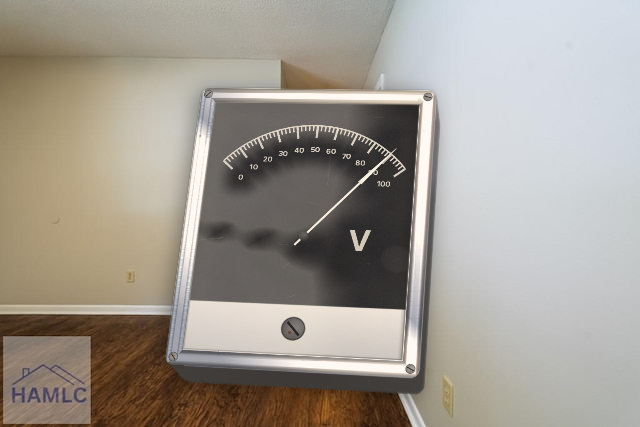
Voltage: 90
